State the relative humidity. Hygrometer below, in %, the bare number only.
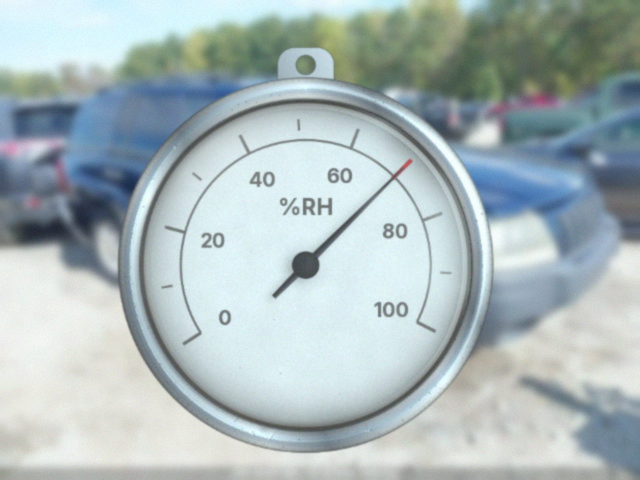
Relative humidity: 70
